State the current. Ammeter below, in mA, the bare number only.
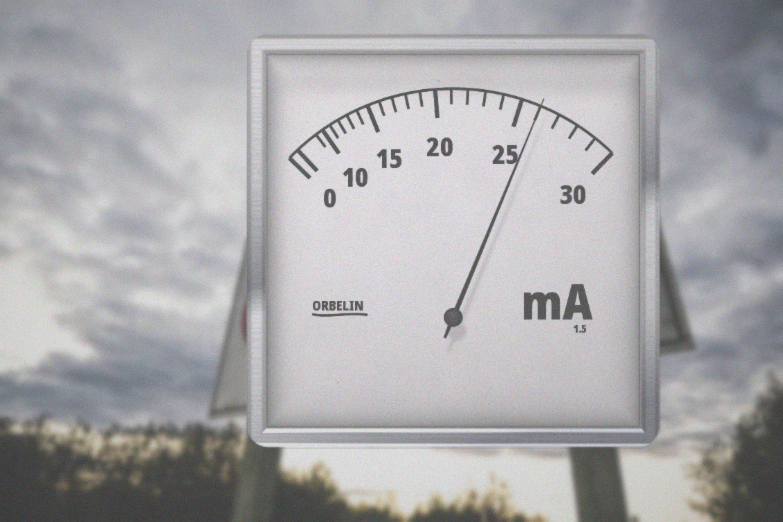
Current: 26
